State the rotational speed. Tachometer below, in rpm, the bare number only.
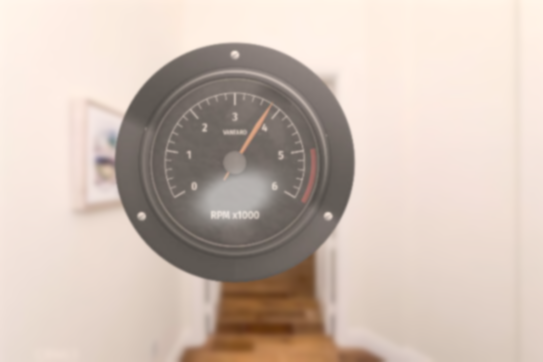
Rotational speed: 3800
